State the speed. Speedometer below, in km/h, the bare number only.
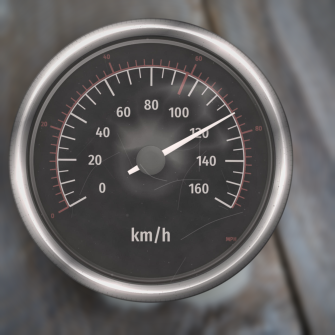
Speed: 120
